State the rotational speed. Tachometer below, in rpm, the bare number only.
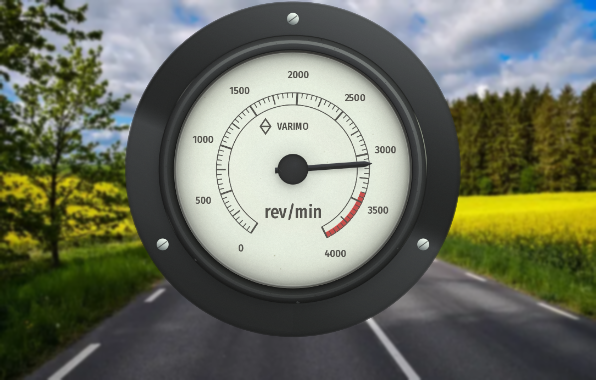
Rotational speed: 3100
